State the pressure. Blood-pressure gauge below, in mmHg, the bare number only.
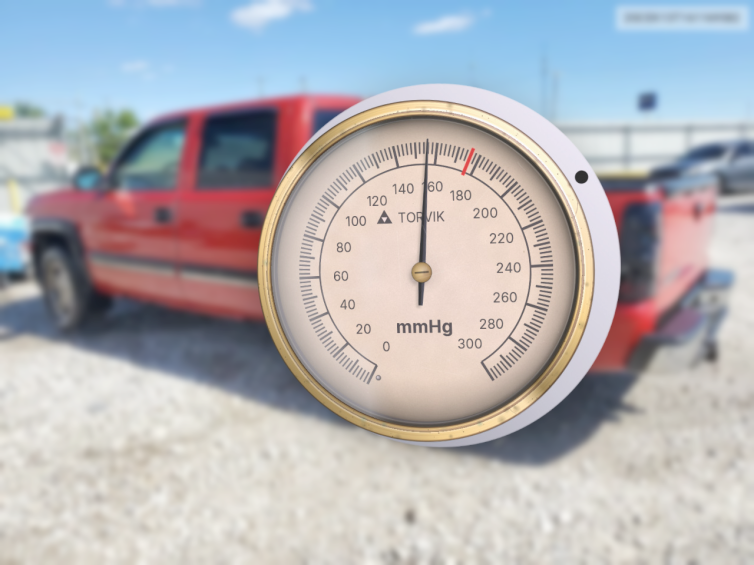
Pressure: 156
